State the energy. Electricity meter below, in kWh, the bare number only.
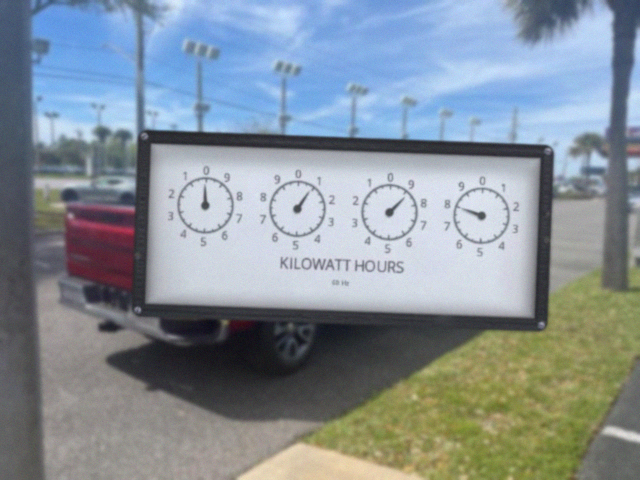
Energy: 88
